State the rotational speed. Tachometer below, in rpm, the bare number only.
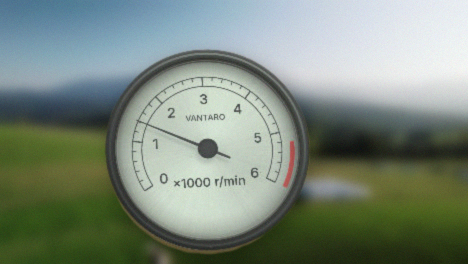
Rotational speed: 1400
